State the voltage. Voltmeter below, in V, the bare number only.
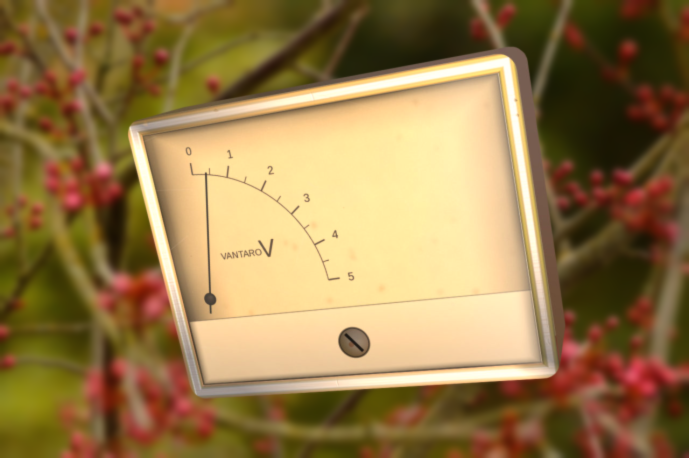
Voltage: 0.5
